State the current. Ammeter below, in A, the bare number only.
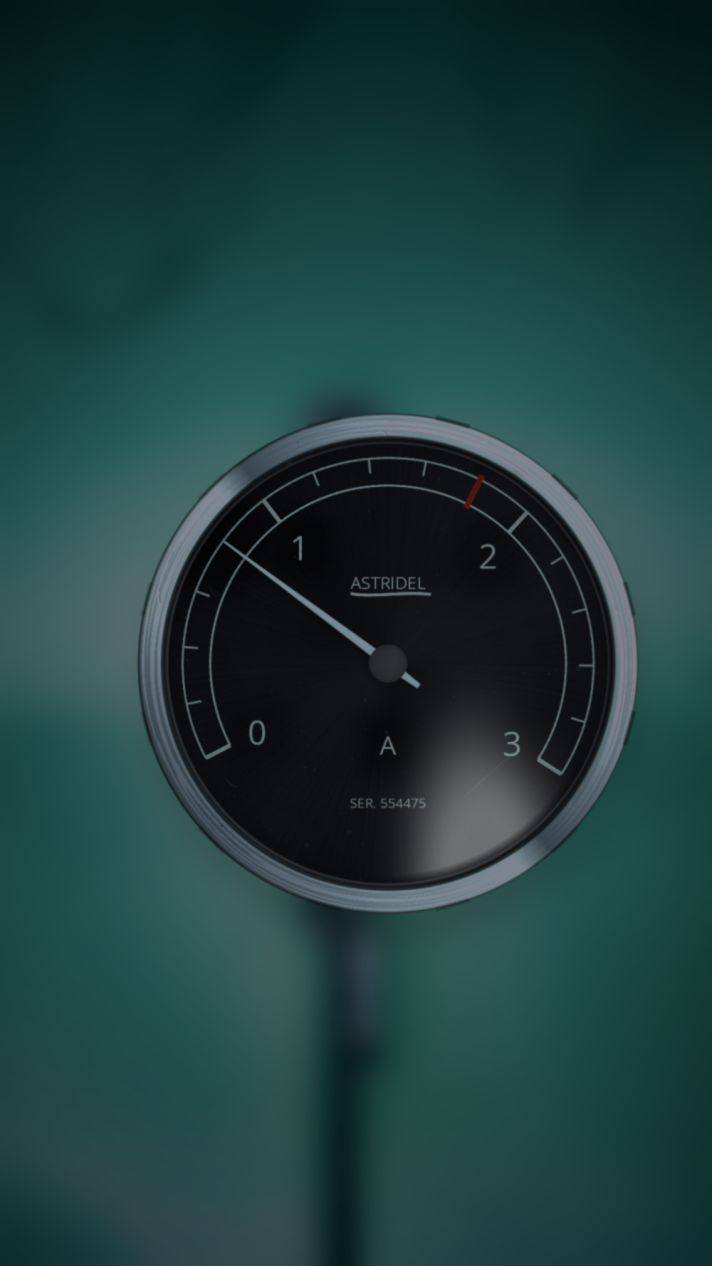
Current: 0.8
